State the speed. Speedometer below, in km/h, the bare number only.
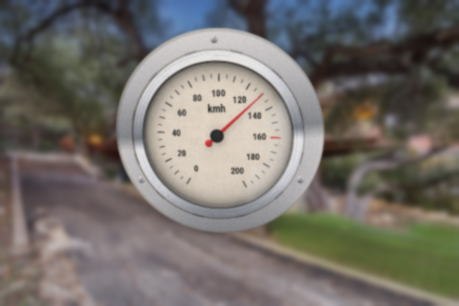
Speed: 130
